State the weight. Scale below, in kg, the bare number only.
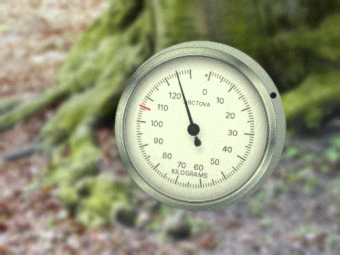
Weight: 125
